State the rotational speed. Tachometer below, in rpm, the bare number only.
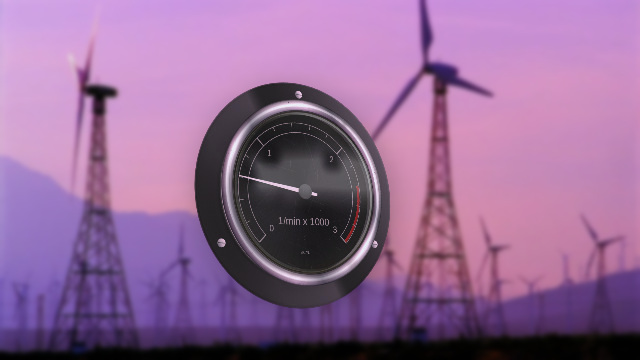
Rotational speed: 600
